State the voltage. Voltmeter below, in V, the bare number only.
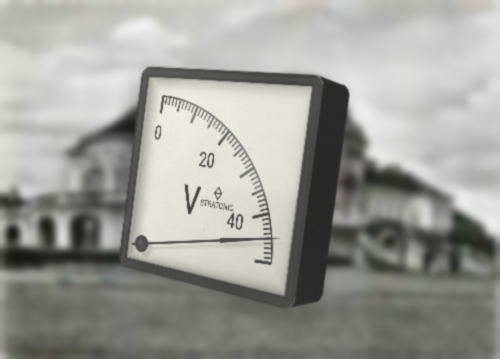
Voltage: 45
